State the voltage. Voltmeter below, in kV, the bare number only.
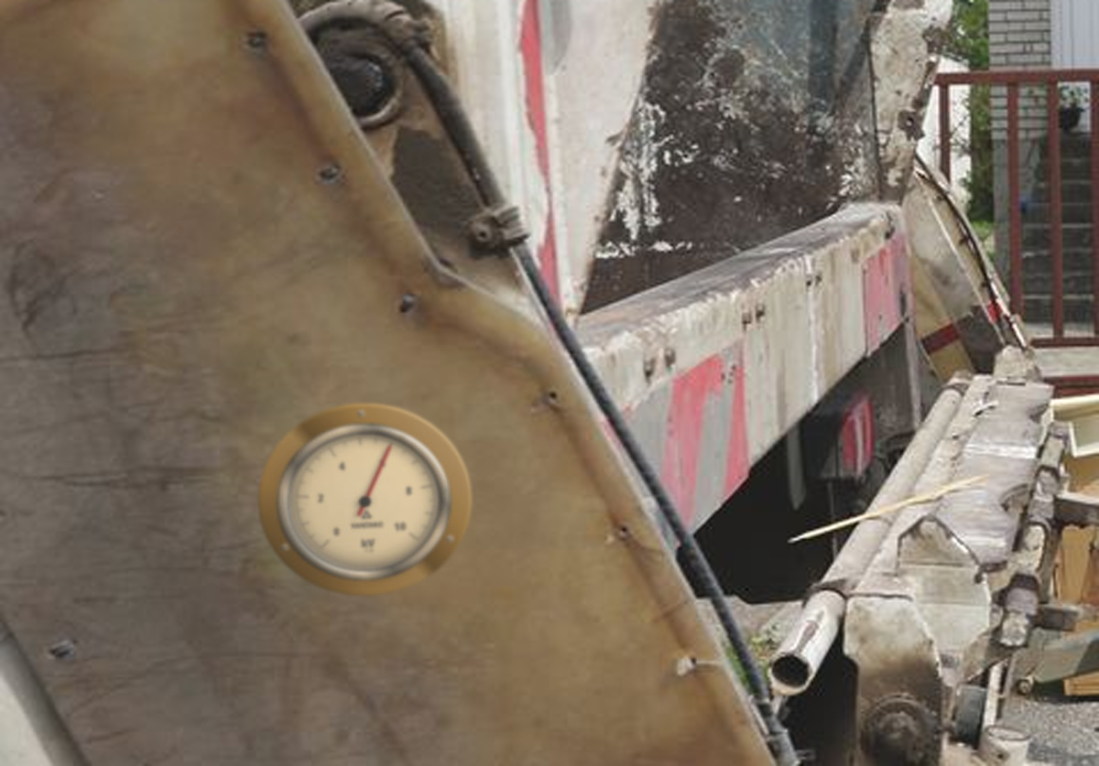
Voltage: 6
